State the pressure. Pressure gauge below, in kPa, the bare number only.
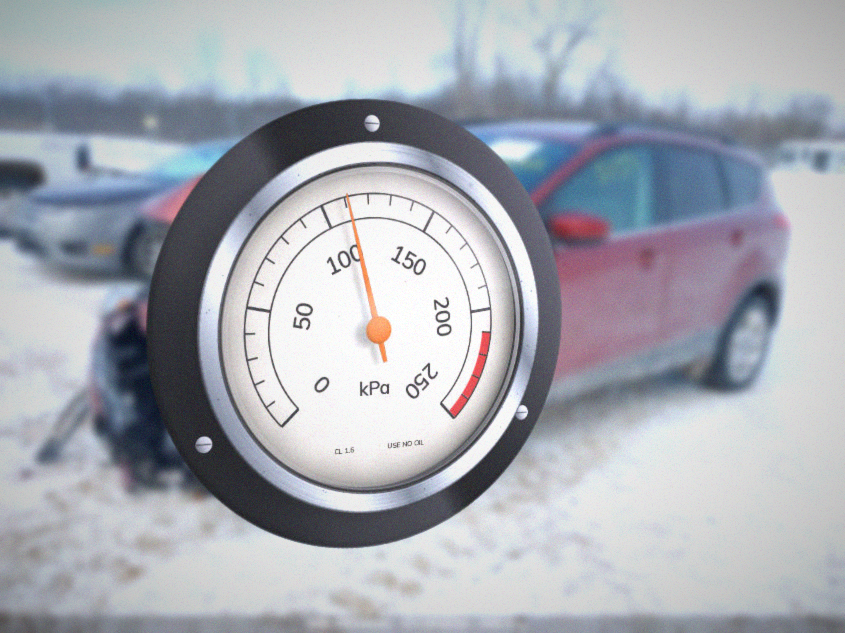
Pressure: 110
